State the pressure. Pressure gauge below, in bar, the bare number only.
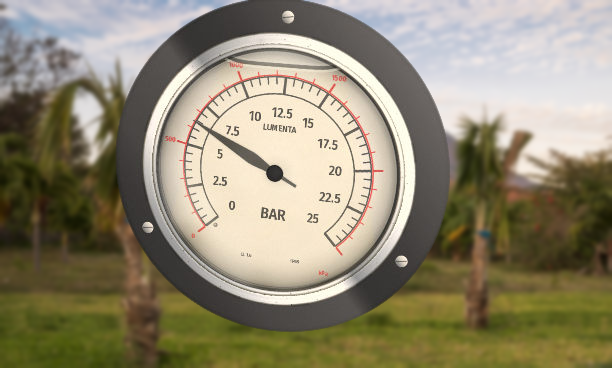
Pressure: 6.5
